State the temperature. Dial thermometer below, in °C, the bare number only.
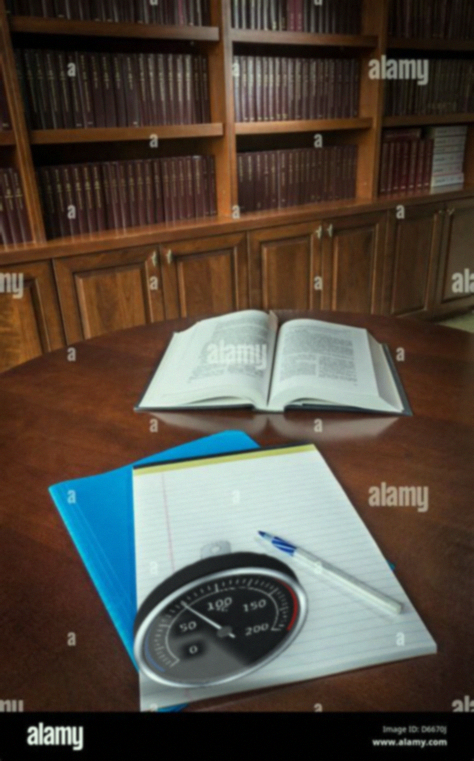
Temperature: 75
